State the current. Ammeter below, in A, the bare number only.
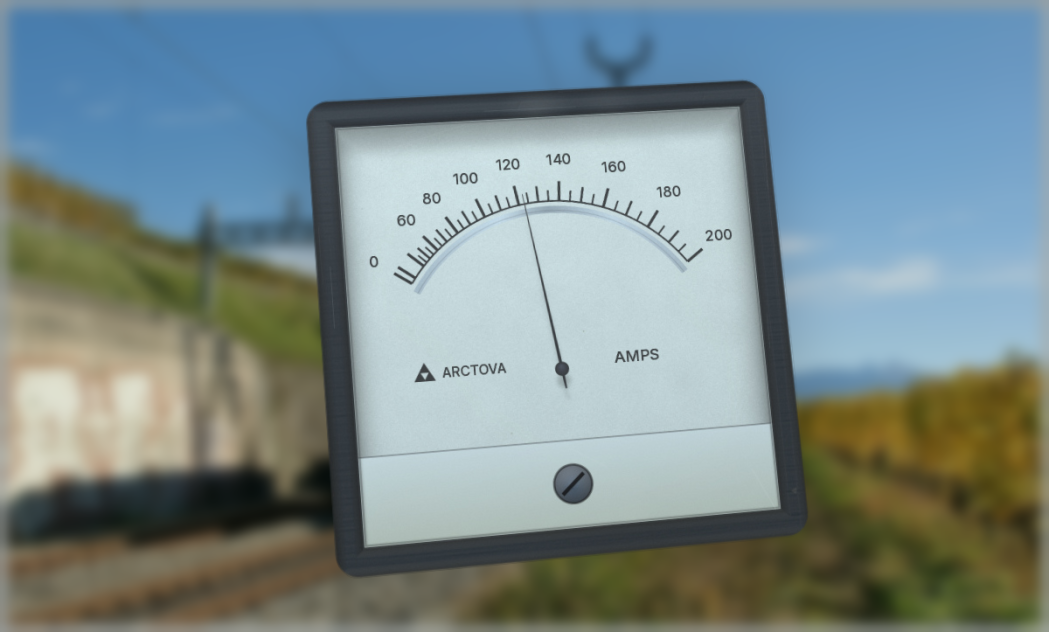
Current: 122.5
